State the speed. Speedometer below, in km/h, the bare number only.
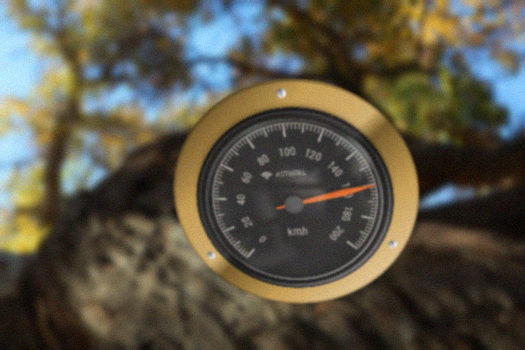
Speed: 160
